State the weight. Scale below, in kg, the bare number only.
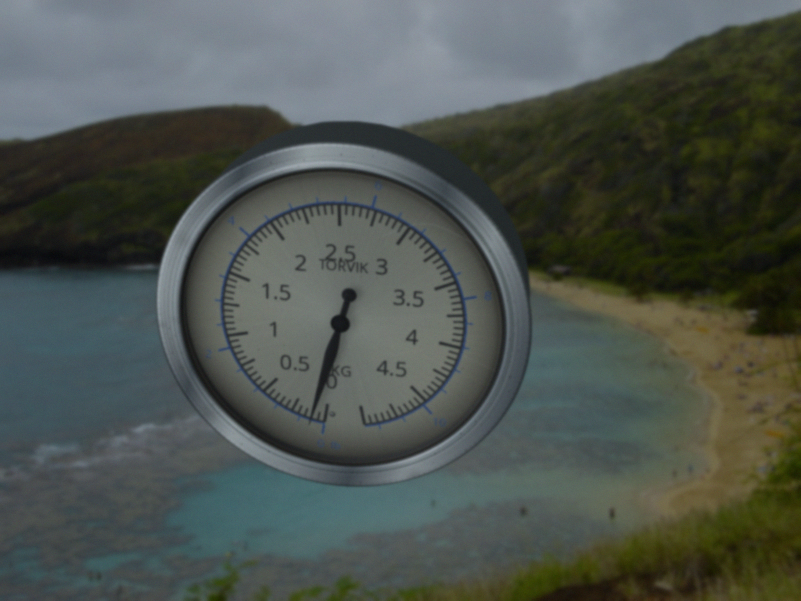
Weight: 0.1
